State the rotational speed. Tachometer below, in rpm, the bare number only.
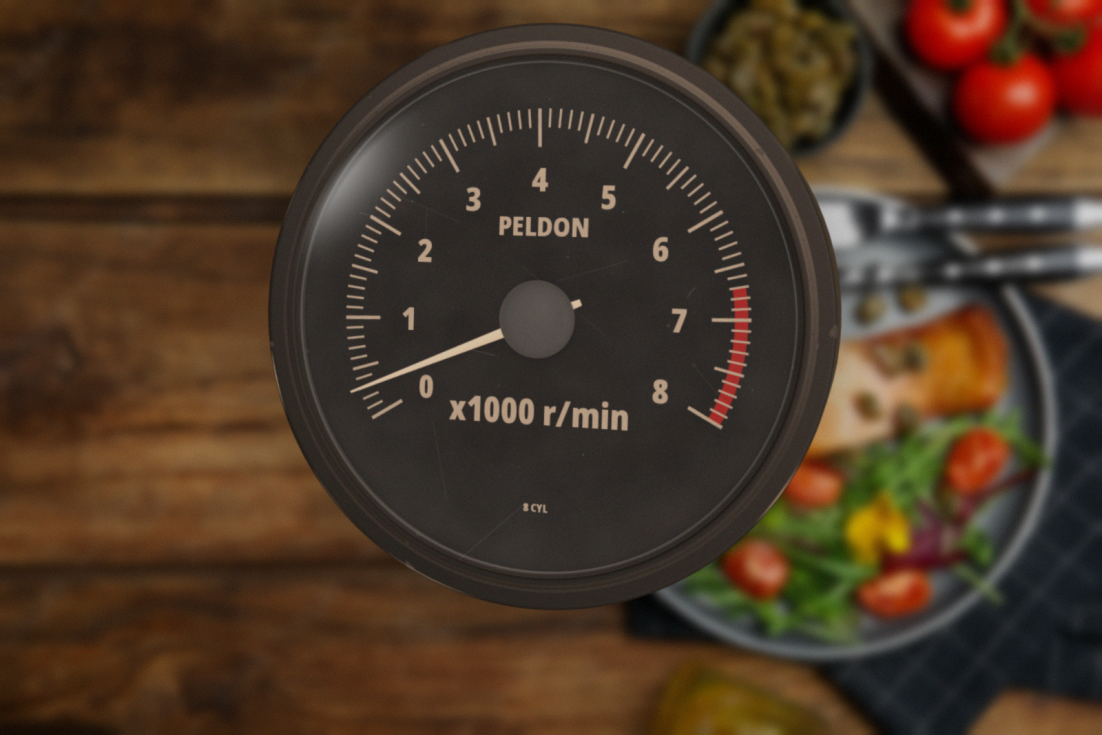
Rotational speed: 300
